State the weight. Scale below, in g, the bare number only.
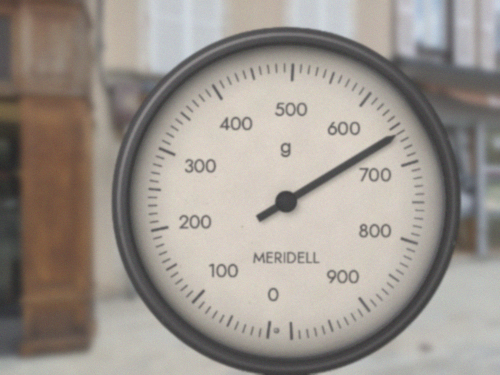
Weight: 660
